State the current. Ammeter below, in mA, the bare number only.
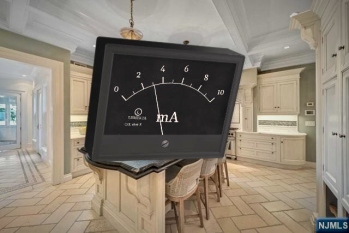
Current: 3
